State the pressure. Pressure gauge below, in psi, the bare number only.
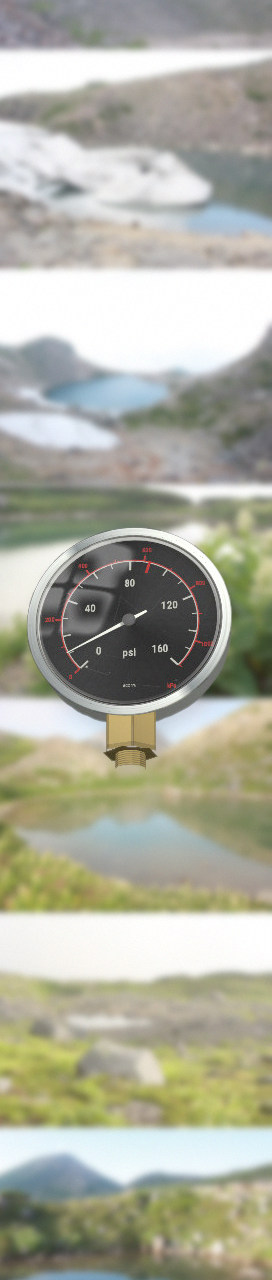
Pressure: 10
